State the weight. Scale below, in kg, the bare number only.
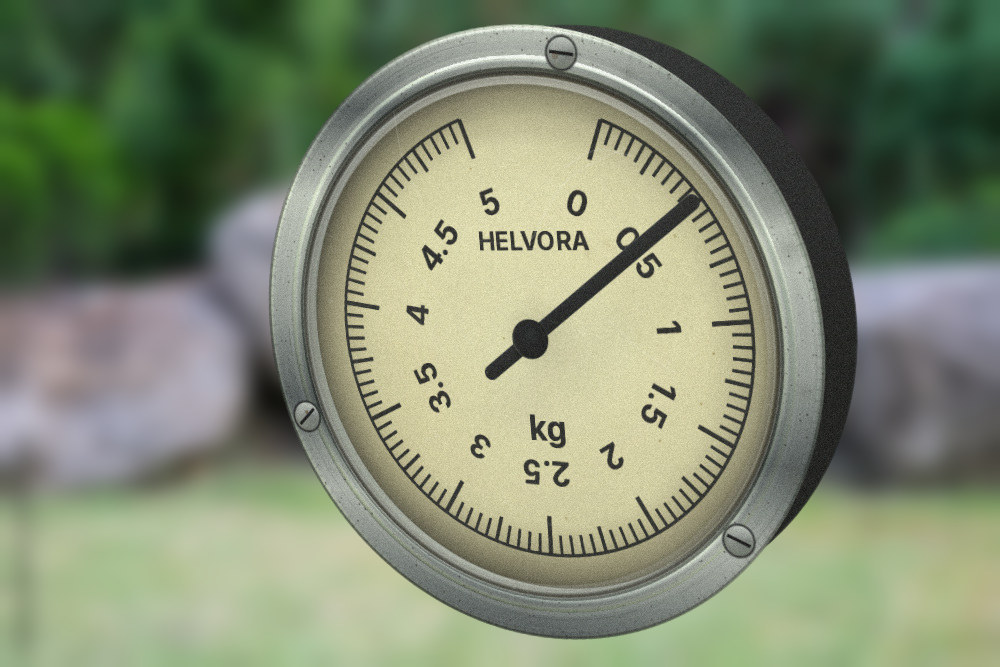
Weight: 0.5
